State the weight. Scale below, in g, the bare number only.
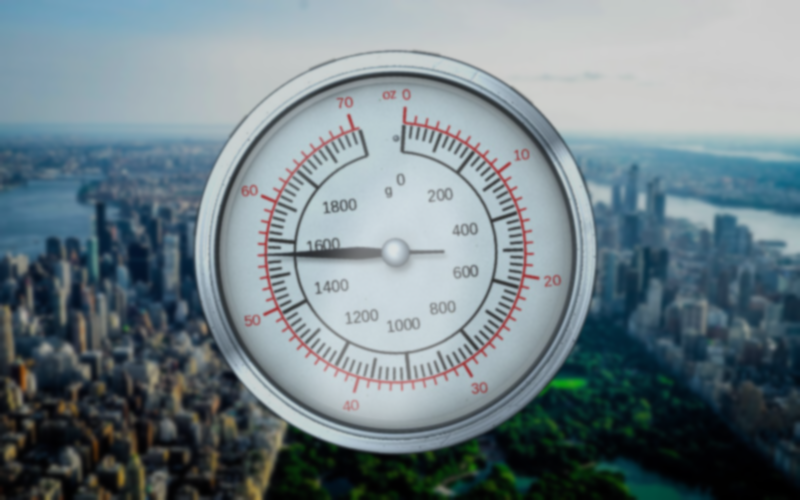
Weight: 1560
